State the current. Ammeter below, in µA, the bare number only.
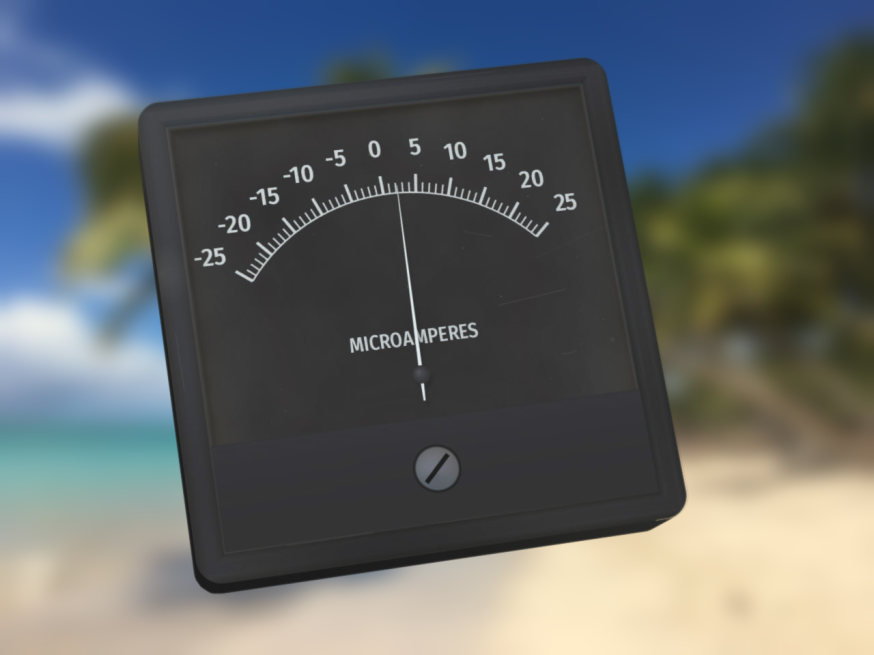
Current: 2
